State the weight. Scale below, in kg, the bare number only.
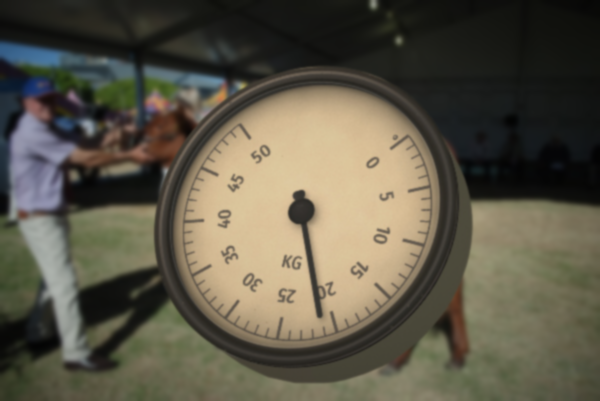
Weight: 21
